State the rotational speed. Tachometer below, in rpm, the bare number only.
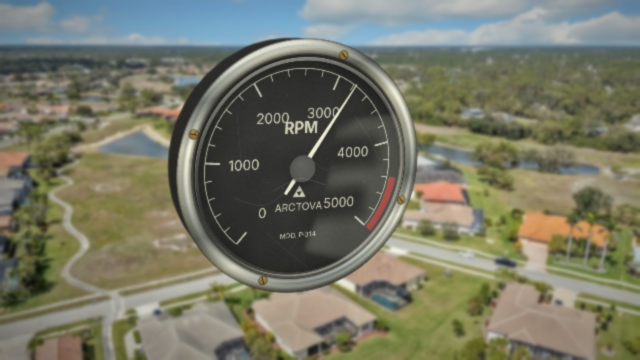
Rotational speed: 3200
